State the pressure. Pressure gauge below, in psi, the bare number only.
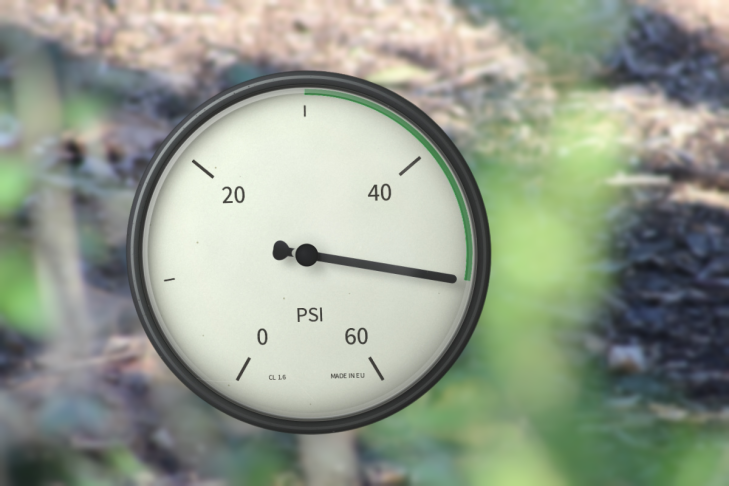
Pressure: 50
